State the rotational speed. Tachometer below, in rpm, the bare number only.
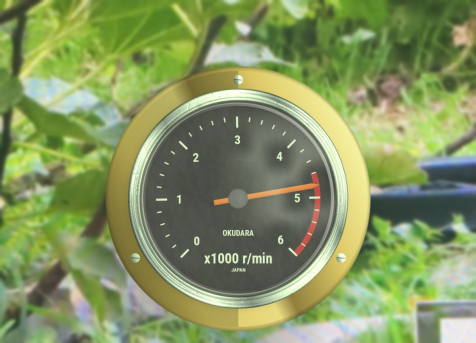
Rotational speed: 4800
